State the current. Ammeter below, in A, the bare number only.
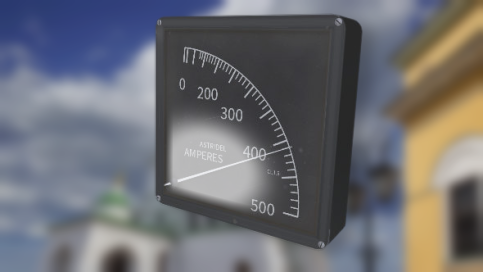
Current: 410
